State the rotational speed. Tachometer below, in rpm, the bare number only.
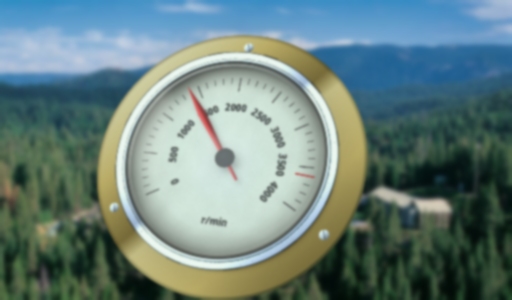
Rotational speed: 1400
